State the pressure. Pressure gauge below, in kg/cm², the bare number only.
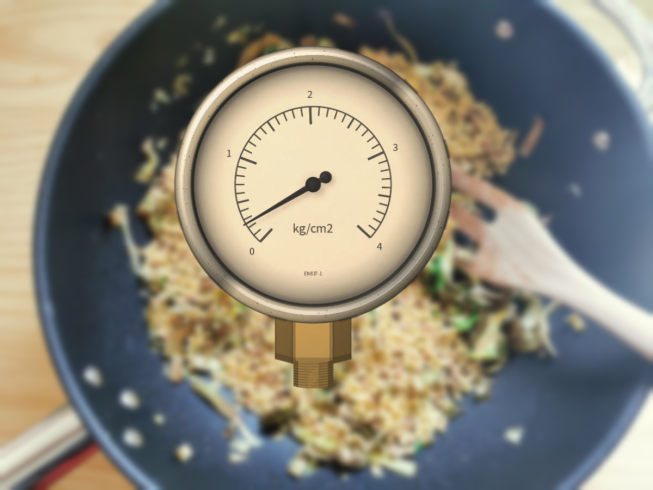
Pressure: 0.25
